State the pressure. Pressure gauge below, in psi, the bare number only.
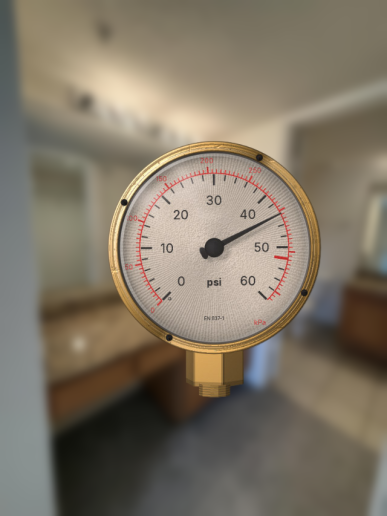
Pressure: 44
